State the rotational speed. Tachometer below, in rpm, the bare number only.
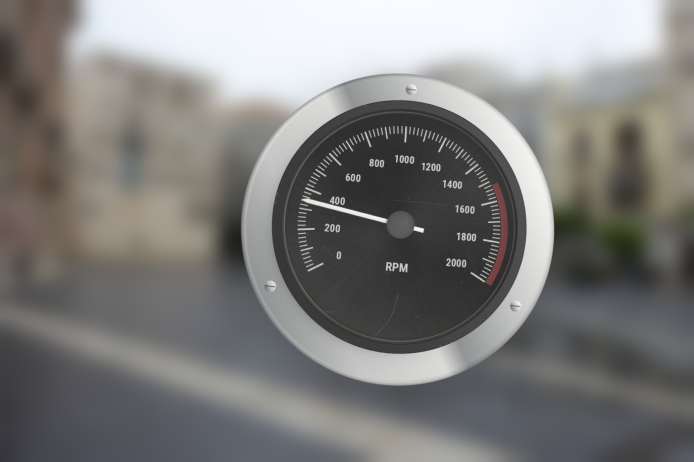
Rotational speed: 340
